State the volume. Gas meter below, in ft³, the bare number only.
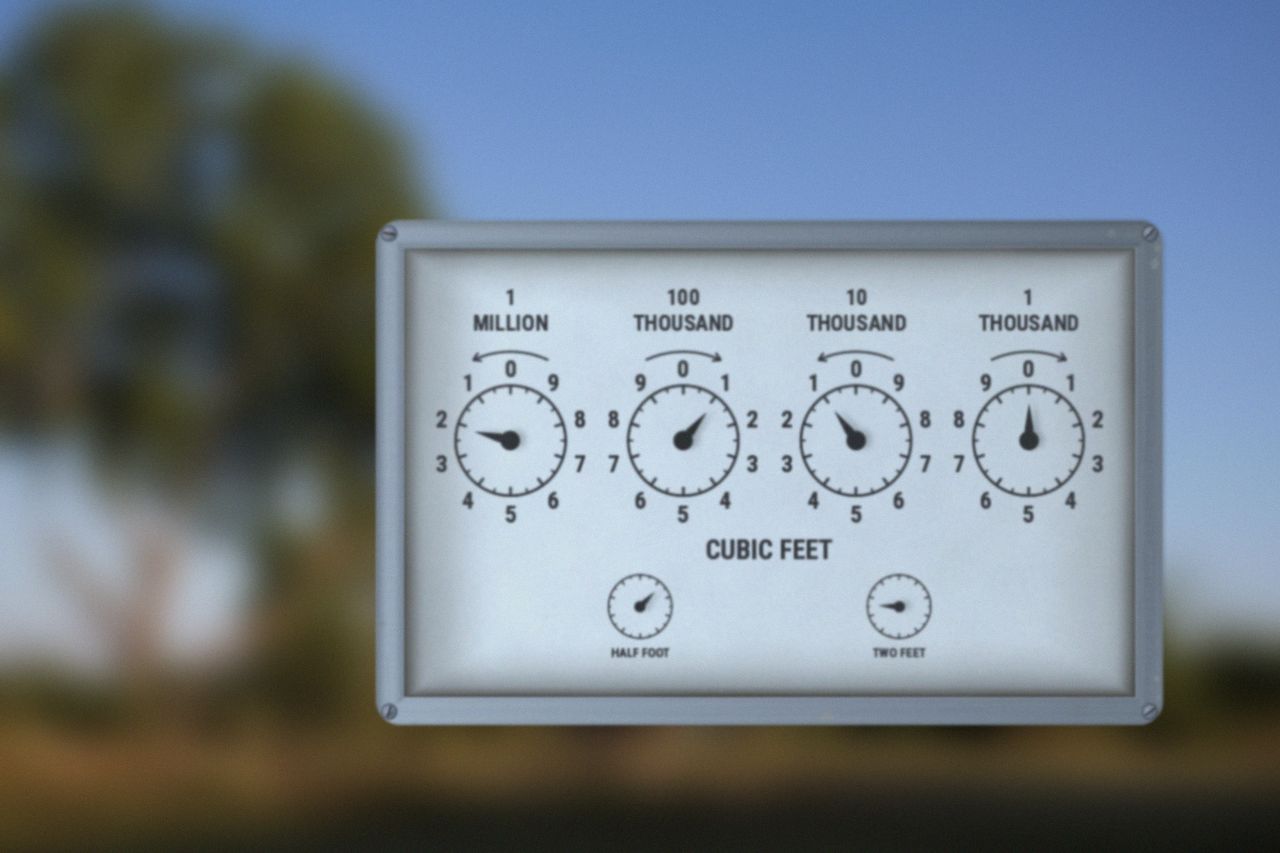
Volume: 211000
